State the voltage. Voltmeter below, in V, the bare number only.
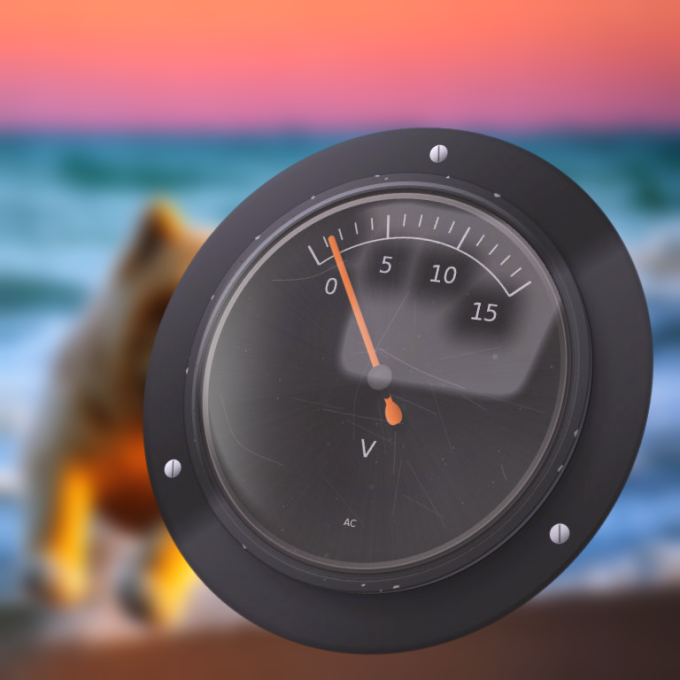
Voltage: 1.5
